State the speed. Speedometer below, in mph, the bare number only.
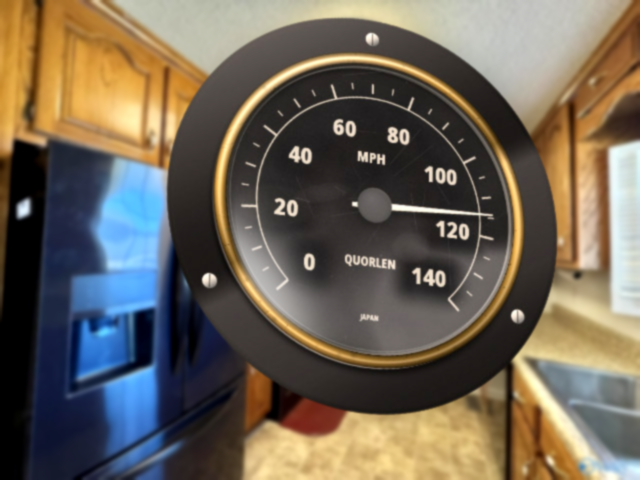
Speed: 115
